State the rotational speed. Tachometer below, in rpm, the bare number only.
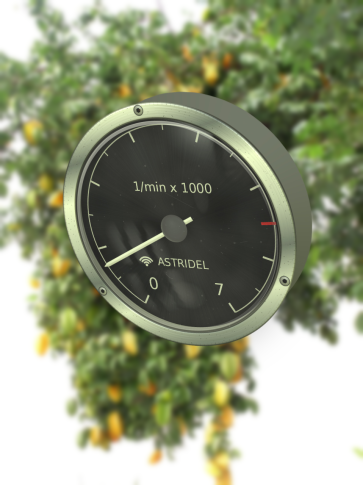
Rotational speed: 750
